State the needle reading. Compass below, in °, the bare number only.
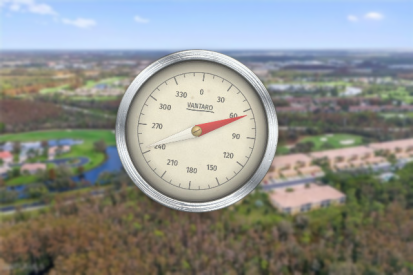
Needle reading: 65
